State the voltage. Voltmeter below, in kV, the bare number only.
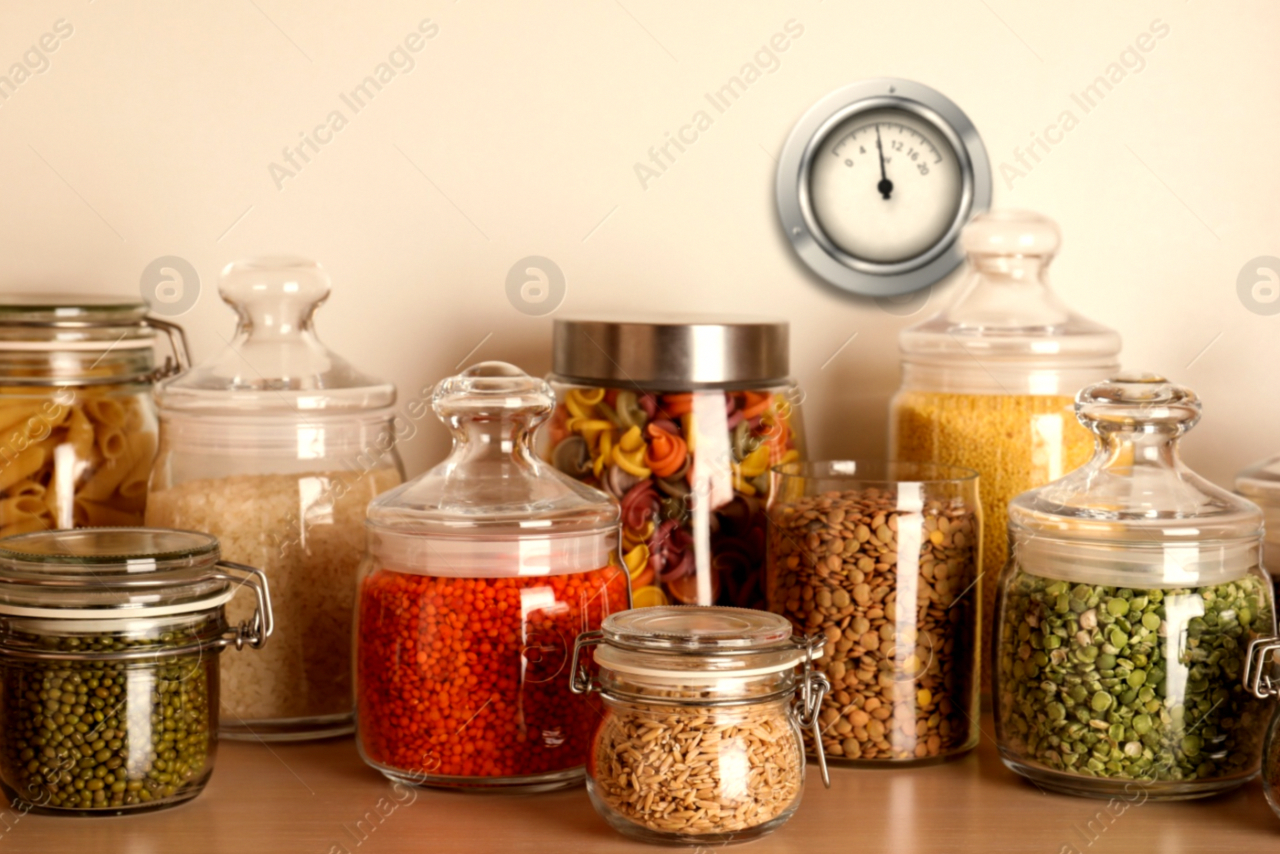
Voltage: 8
